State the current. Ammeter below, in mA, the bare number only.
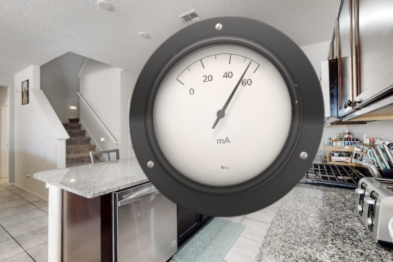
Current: 55
